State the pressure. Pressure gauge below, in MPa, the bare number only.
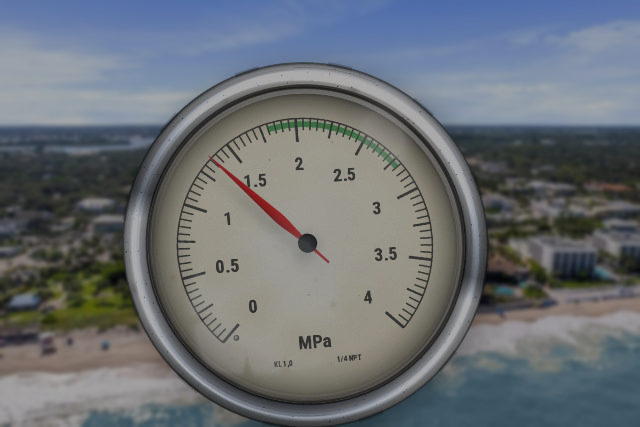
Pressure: 1.35
